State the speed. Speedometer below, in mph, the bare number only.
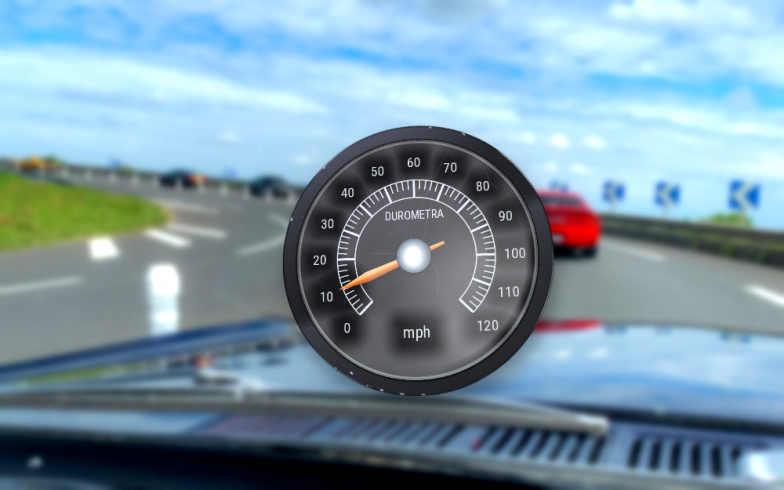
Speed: 10
